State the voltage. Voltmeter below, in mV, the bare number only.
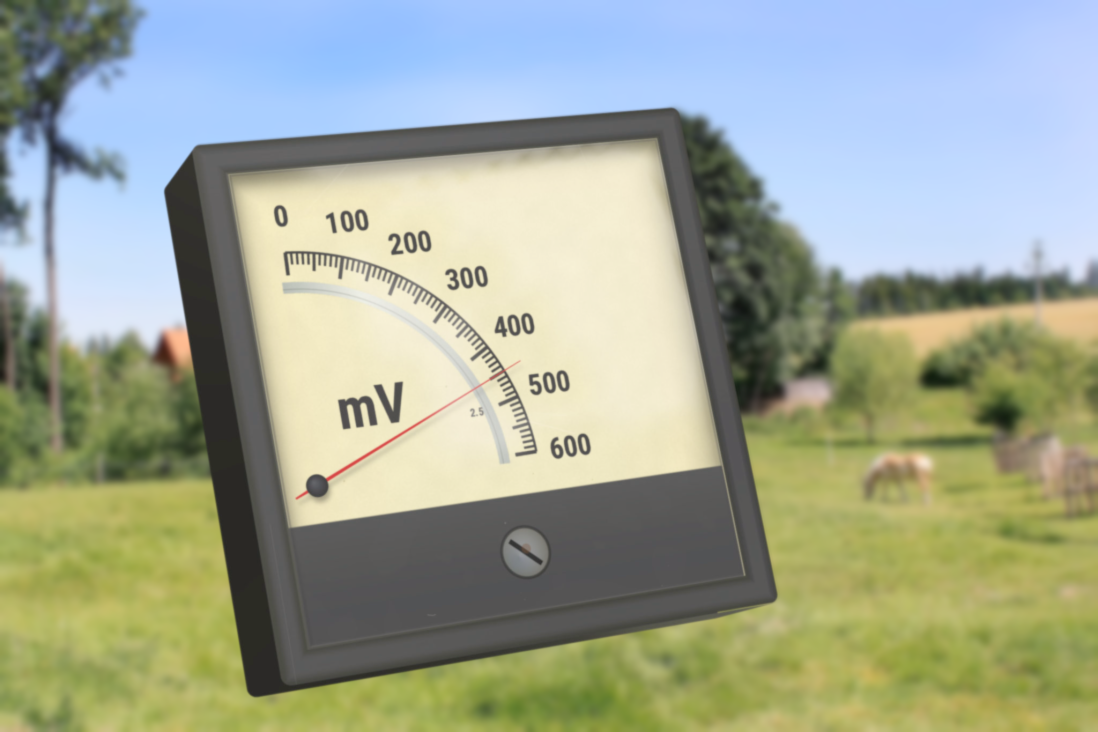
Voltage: 450
